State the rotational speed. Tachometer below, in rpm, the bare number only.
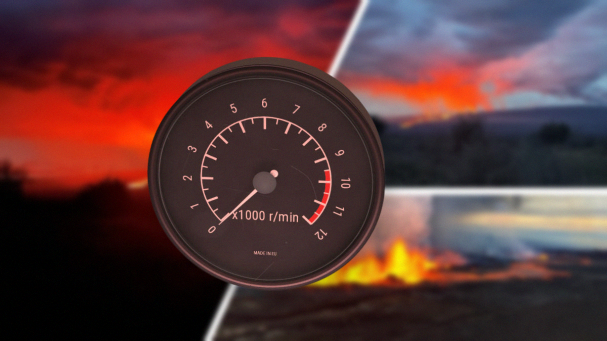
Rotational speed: 0
